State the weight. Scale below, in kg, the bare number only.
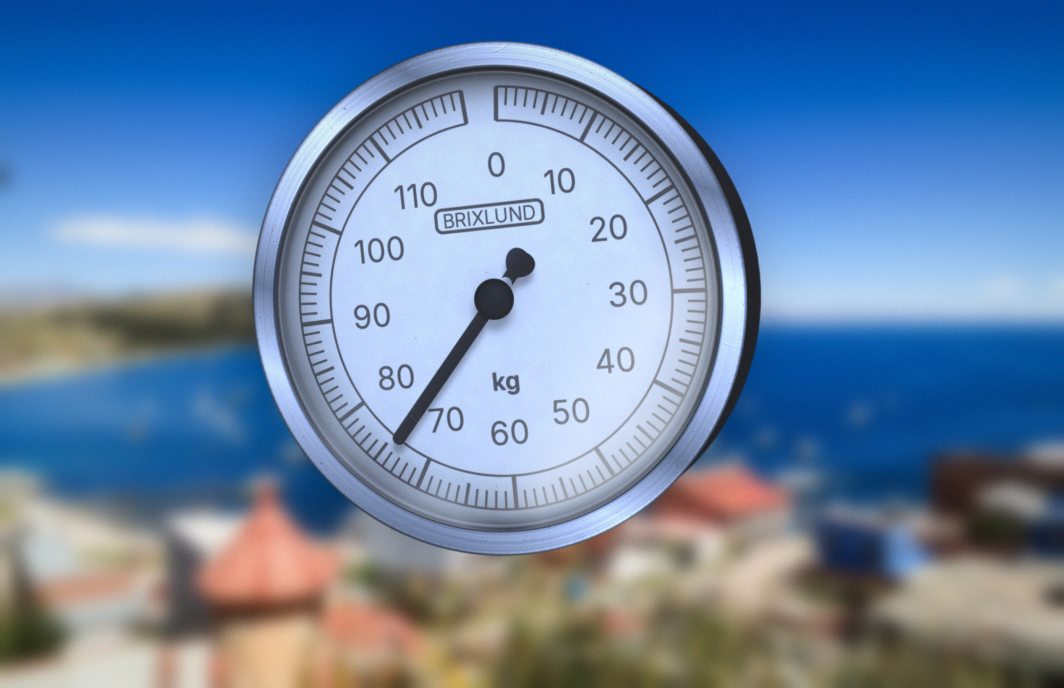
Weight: 74
